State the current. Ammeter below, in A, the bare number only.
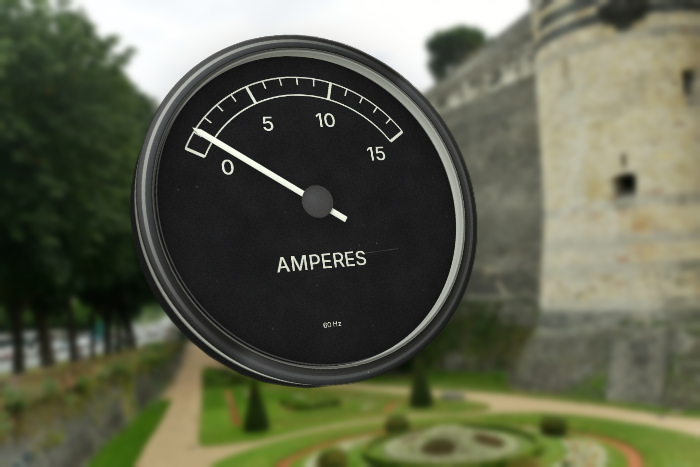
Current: 1
